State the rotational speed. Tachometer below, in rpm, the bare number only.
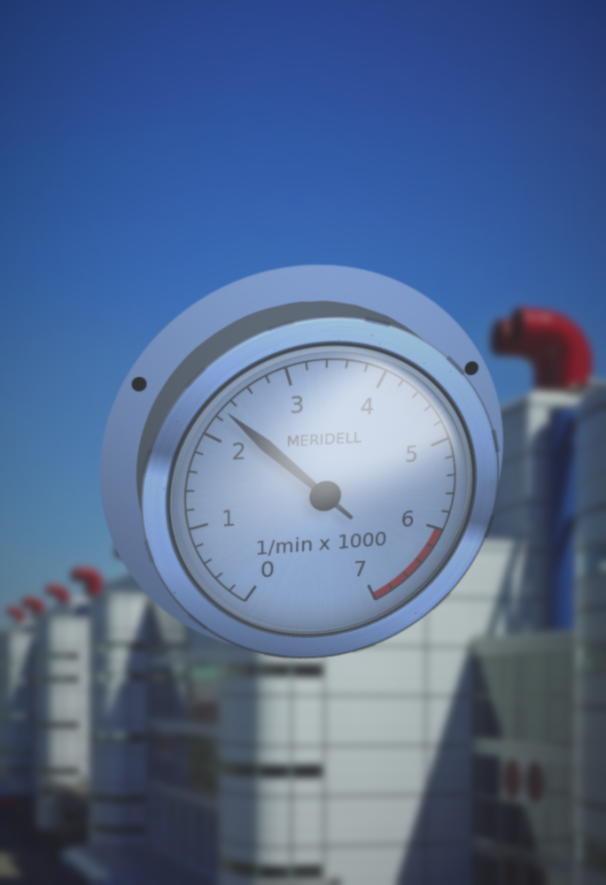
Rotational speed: 2300
